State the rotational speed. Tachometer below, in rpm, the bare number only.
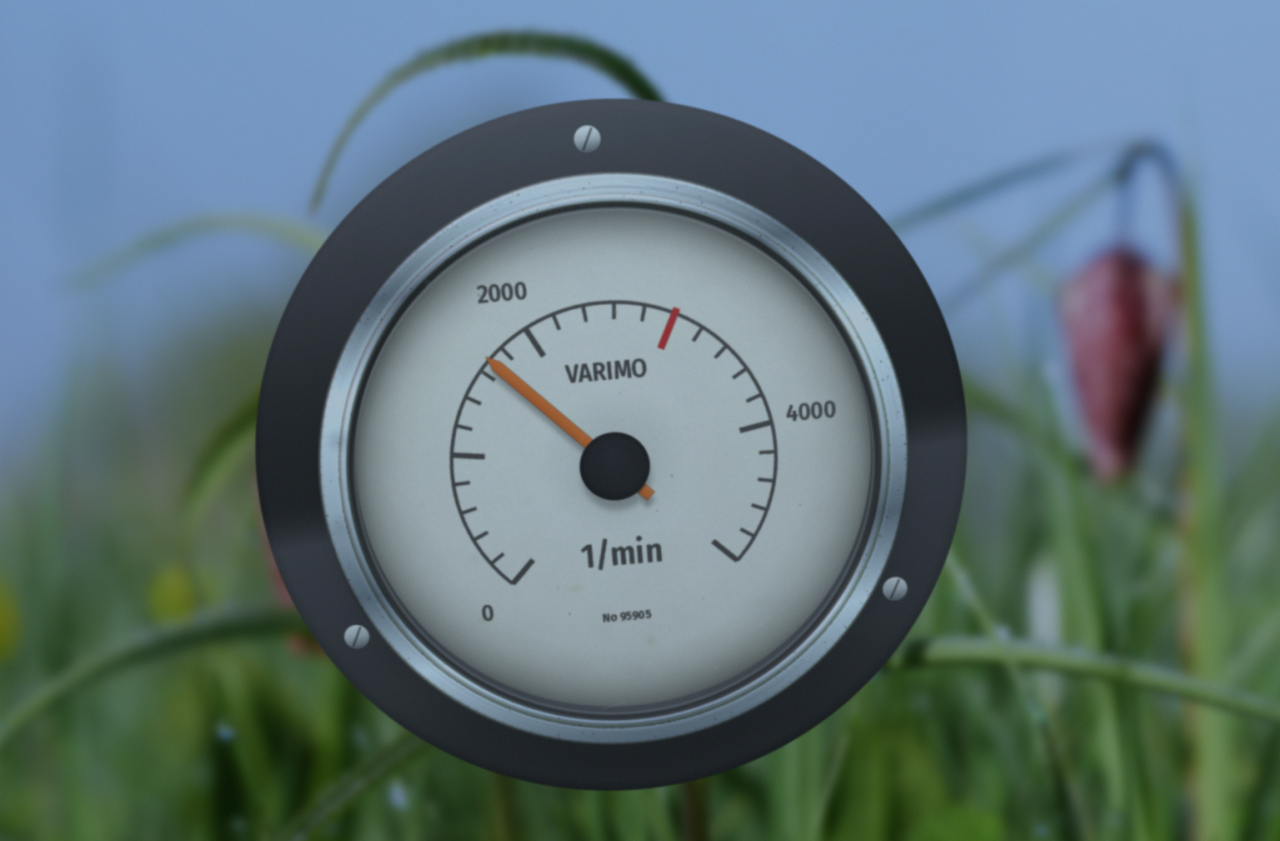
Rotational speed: 1700
